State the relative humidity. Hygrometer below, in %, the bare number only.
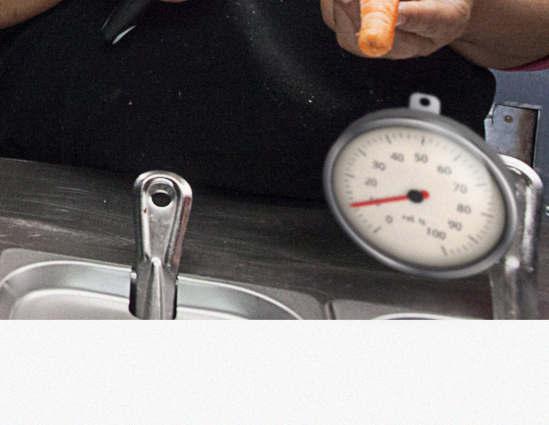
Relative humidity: 10
